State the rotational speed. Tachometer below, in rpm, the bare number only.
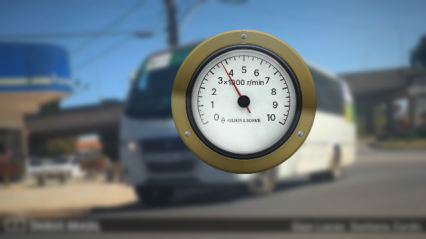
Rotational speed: 3750
